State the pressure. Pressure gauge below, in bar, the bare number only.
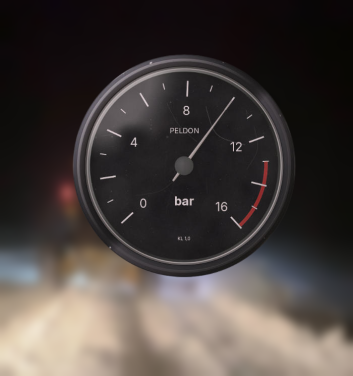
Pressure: 10
